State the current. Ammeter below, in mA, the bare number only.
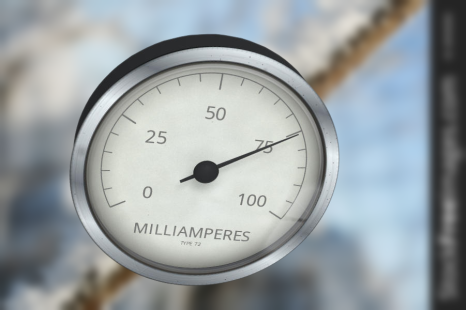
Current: 75
